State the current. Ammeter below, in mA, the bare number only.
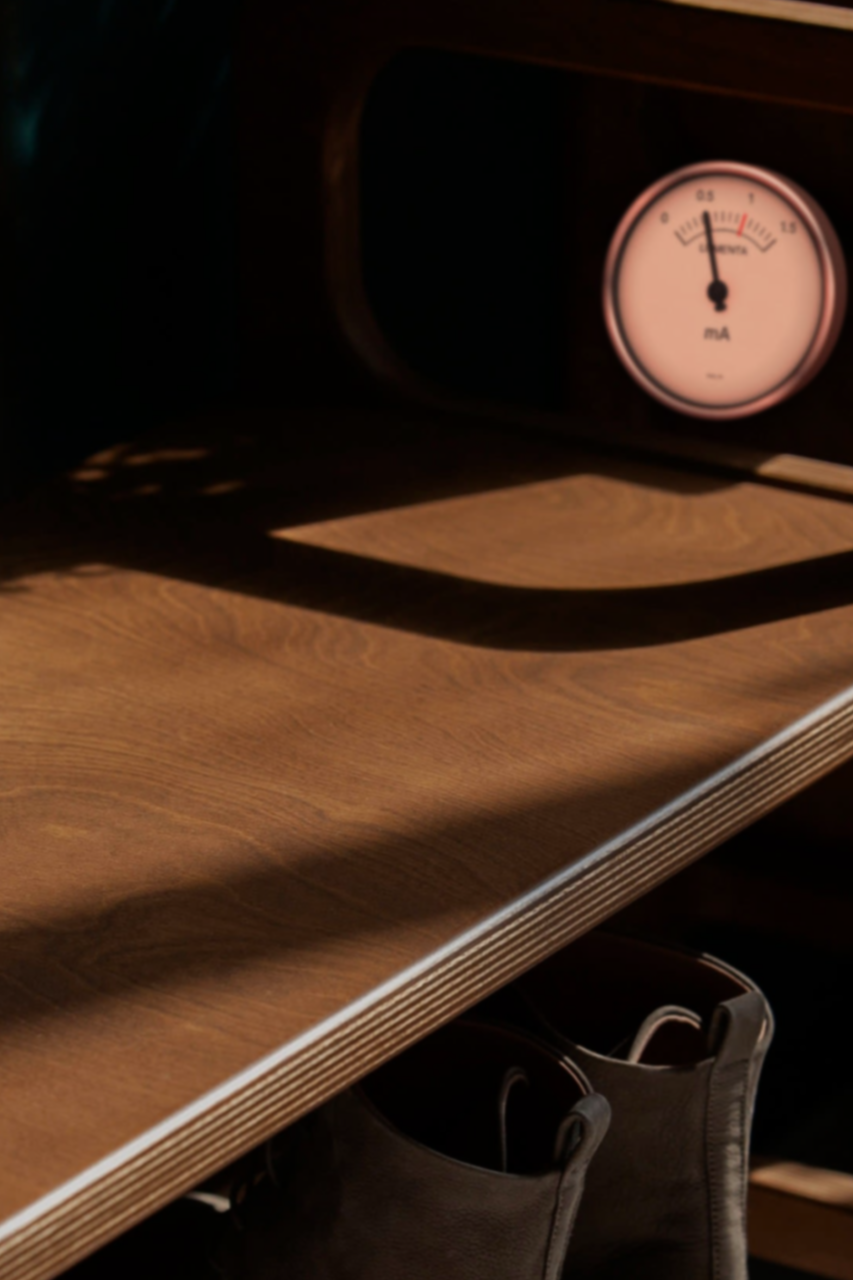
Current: 0.5
